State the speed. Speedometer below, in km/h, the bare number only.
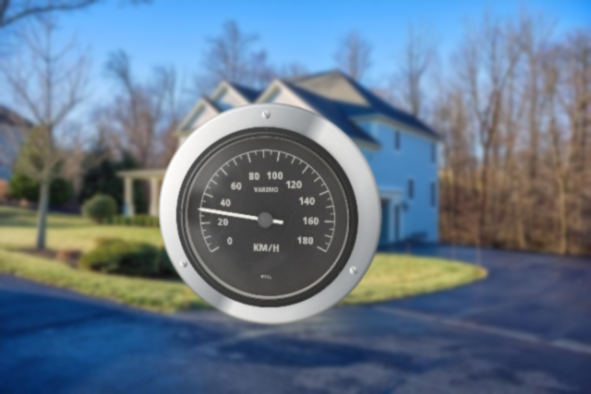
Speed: 30
